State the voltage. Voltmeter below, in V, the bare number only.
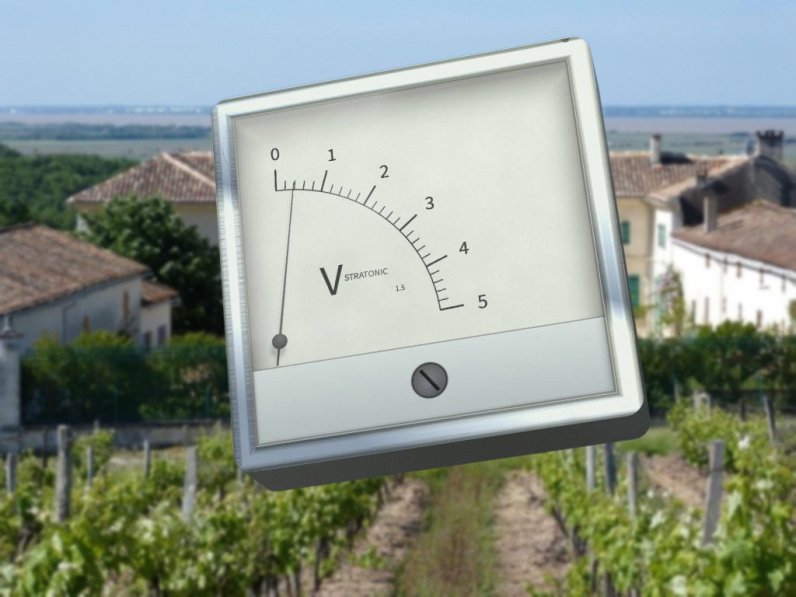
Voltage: 0.4
